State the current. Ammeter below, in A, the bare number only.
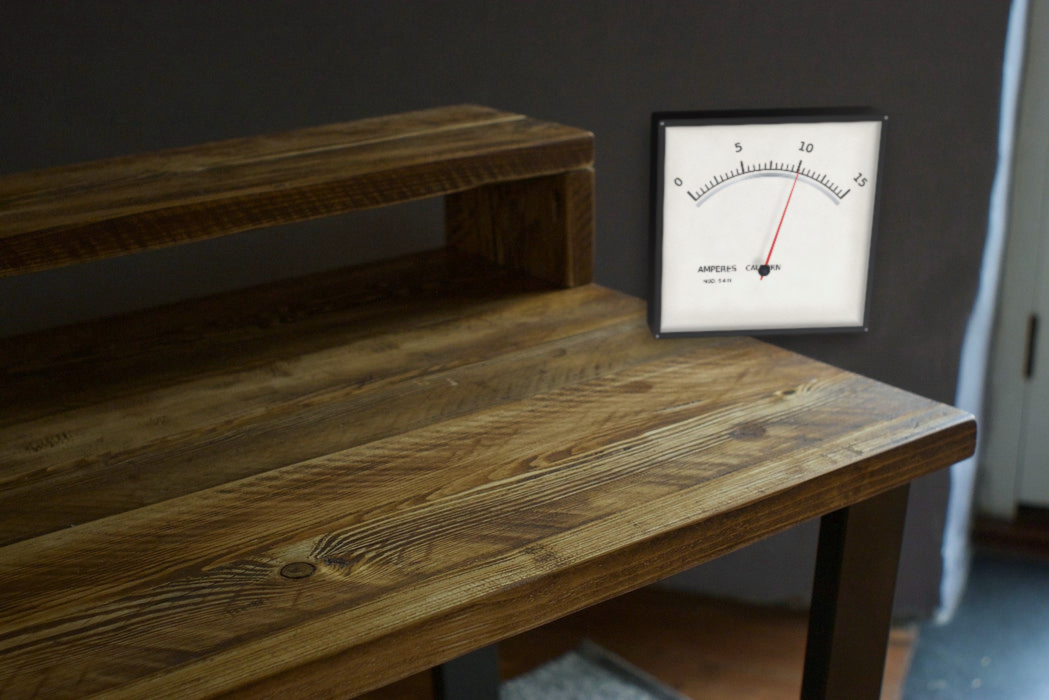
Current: 10
